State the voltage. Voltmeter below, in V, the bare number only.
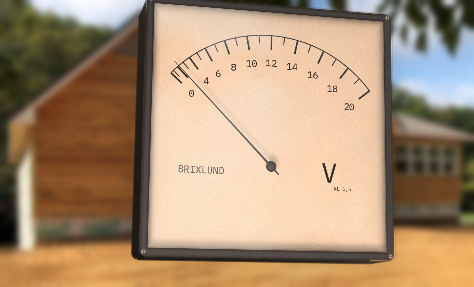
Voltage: 2
